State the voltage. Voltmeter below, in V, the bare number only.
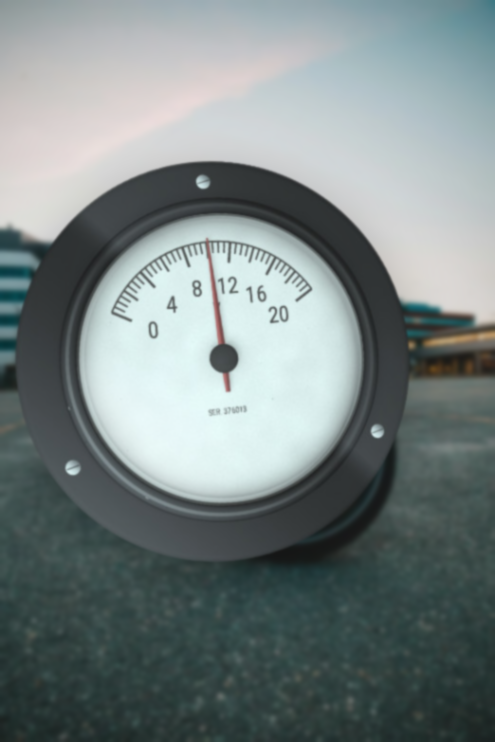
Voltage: 10
